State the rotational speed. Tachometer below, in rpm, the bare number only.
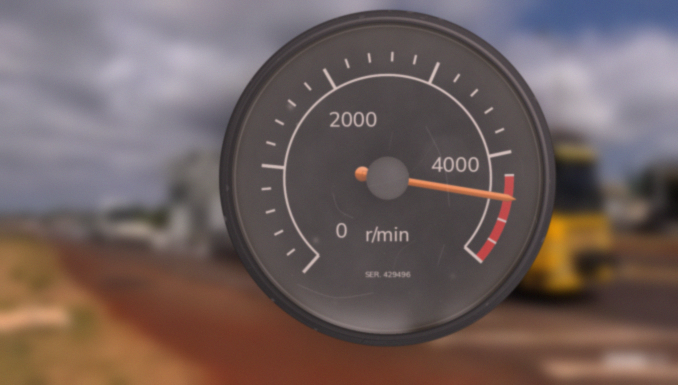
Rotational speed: 4400
